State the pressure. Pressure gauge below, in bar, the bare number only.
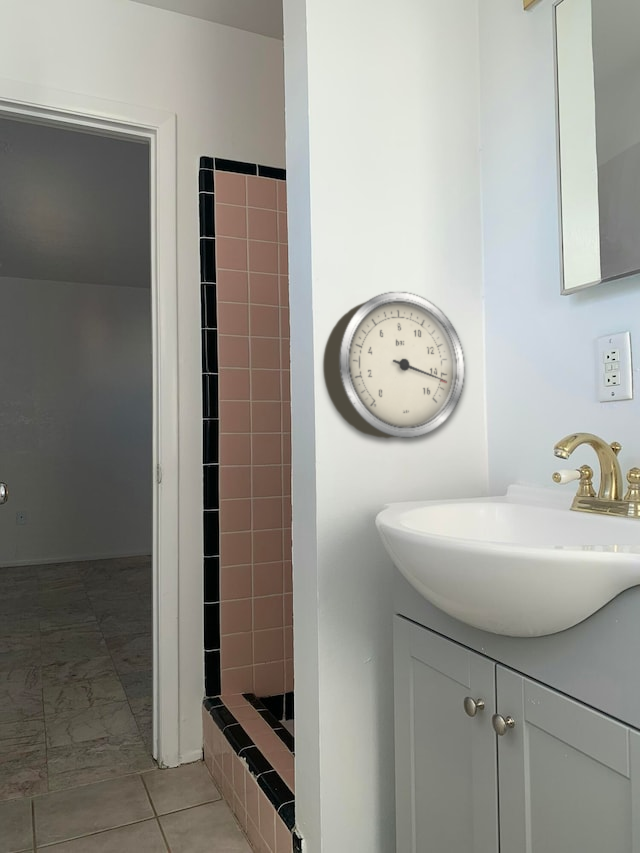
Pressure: 14.5
